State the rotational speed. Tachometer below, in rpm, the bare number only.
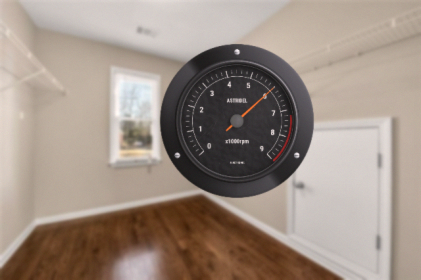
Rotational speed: 6000
